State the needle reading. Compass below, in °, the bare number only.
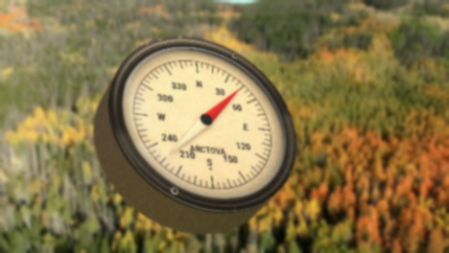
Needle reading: 45
